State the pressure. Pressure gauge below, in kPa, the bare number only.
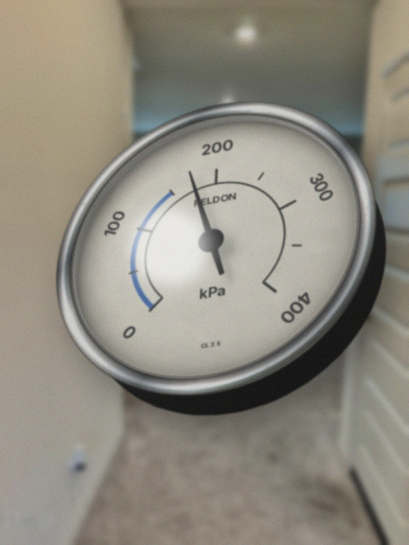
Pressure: 175
